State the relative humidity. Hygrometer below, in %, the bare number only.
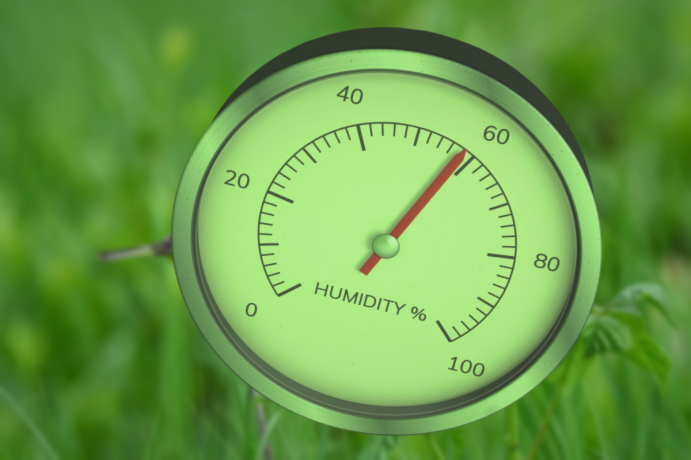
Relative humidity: 58
